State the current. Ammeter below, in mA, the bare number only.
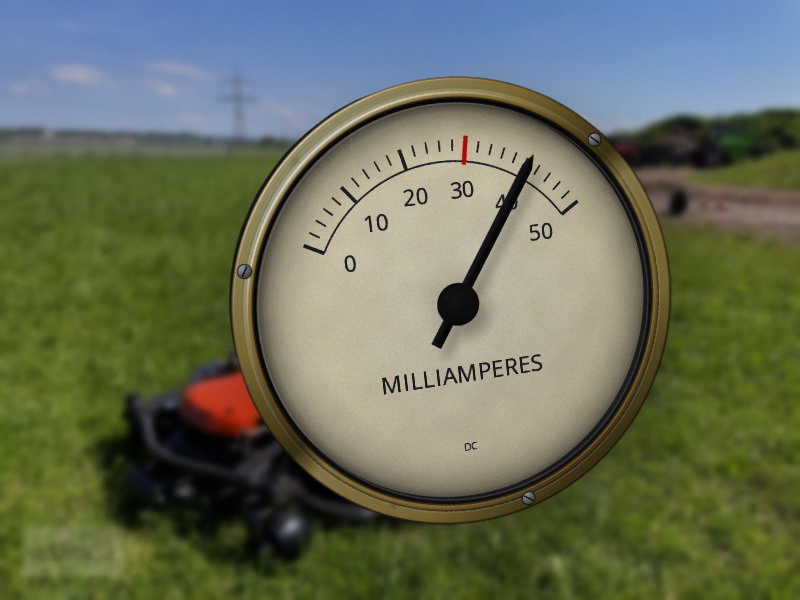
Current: 40
